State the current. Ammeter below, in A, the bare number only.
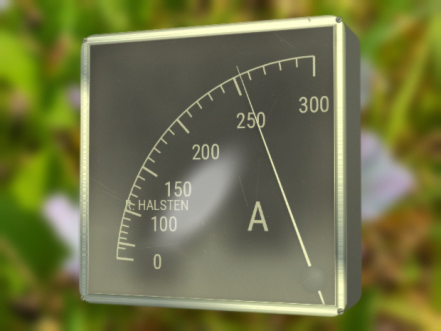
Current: 255
